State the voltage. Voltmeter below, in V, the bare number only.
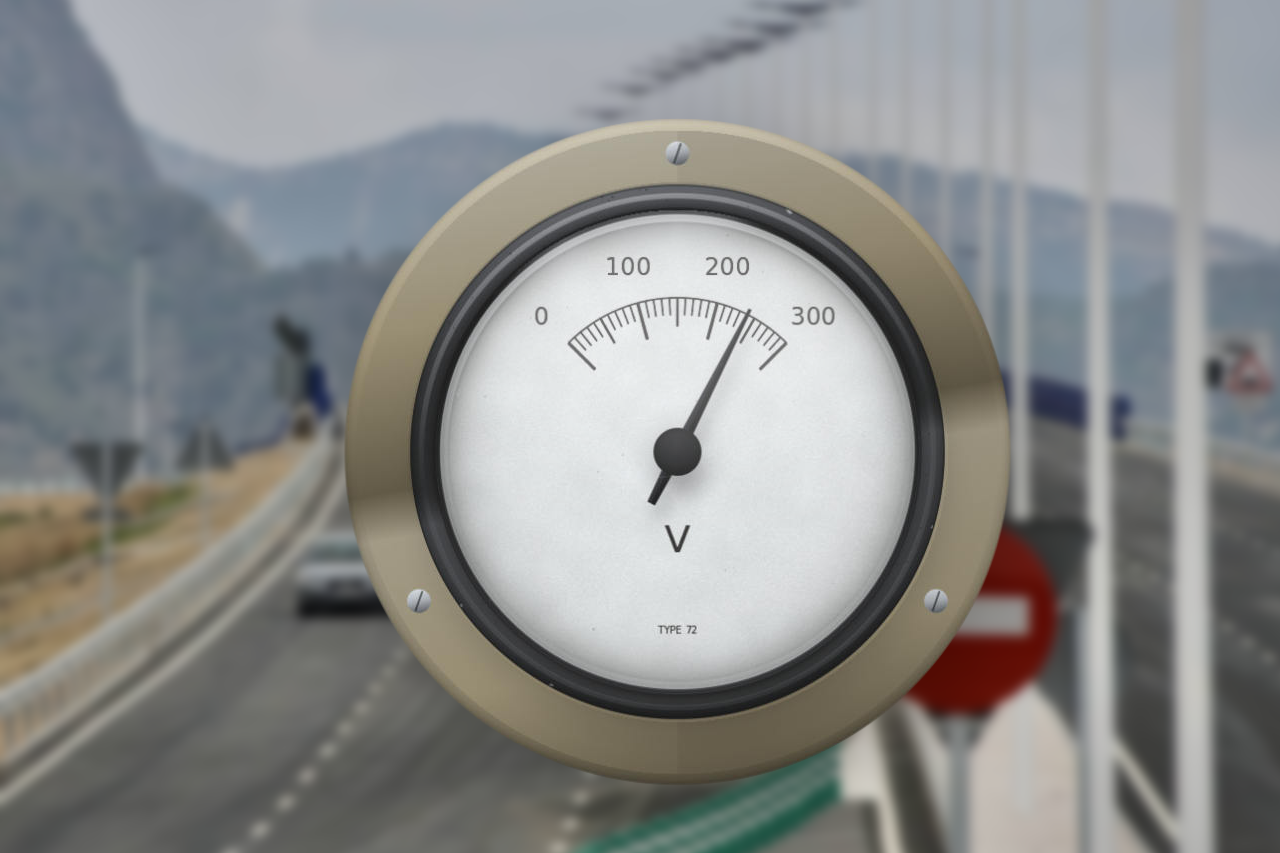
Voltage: 240
